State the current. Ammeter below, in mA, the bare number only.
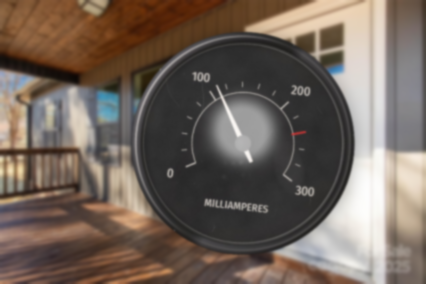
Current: 110
